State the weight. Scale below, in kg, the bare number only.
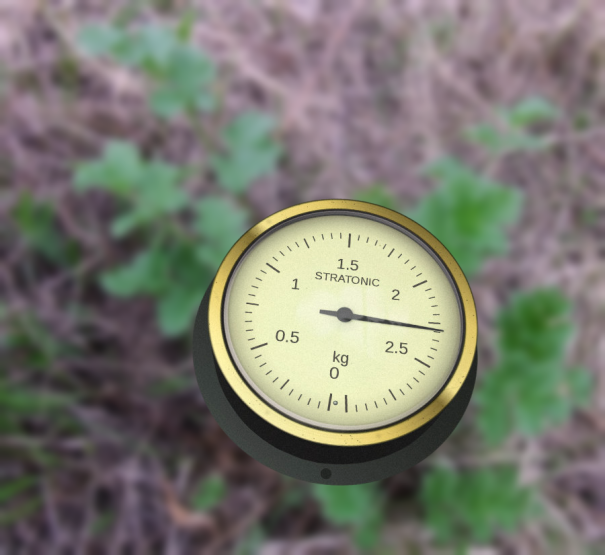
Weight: 2.3
